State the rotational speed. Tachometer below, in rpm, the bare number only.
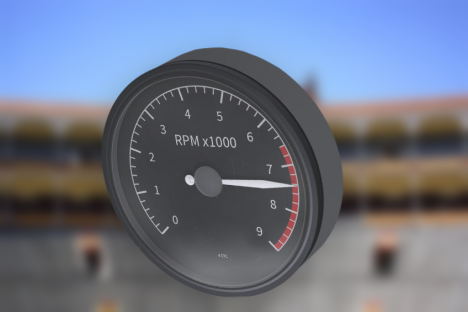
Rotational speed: 7400
